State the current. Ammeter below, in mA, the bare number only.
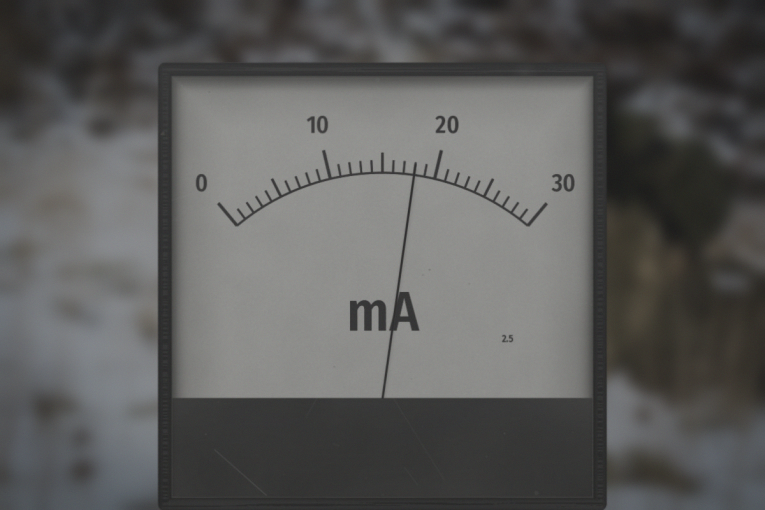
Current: 18
